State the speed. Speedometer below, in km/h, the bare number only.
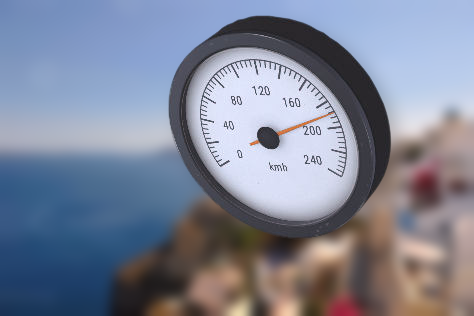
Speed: 188
